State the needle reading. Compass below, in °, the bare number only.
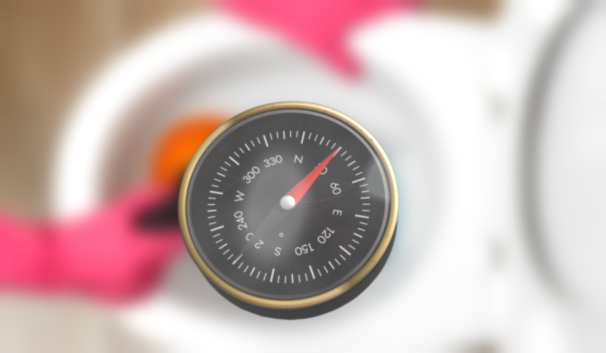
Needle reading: 30
